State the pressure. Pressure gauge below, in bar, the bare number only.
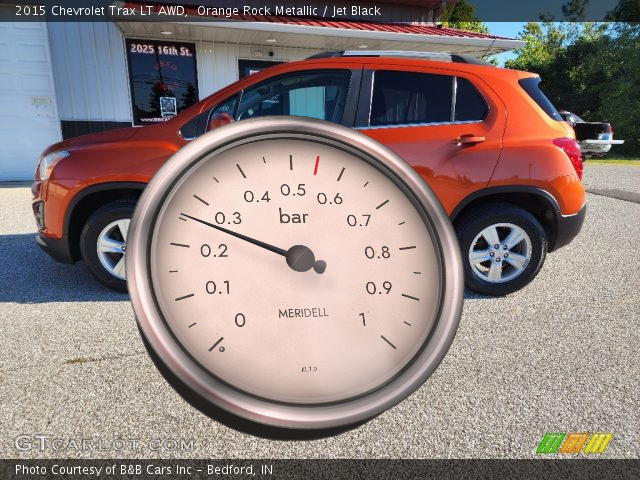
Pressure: 0.25
